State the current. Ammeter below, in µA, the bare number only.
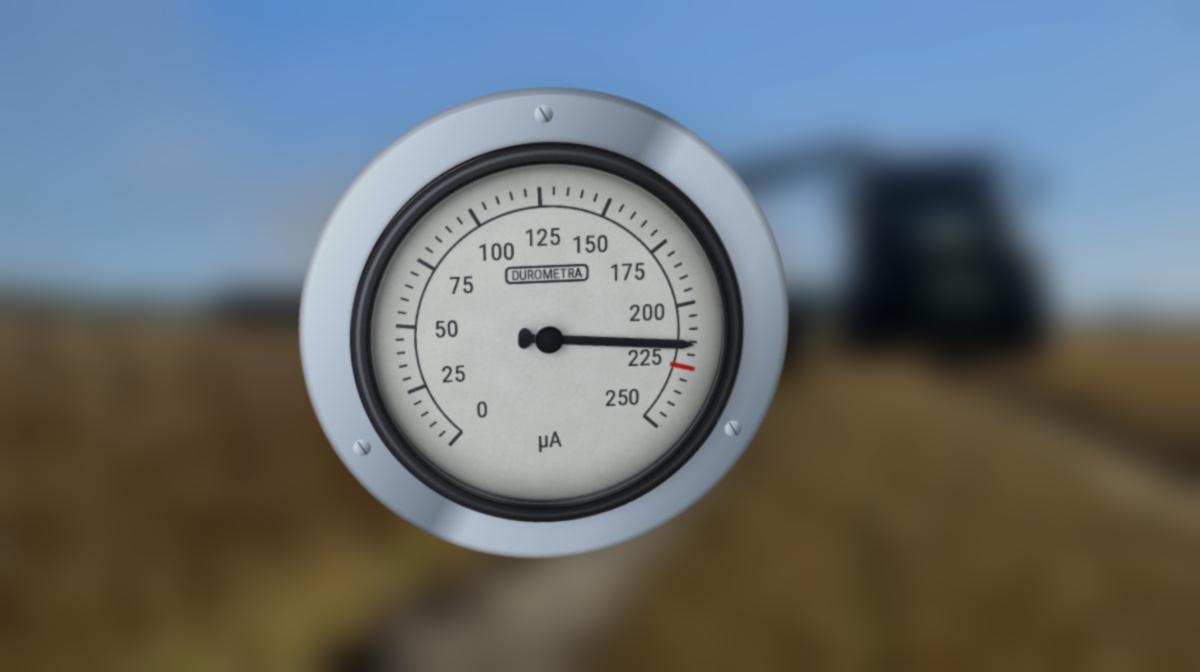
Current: 215
